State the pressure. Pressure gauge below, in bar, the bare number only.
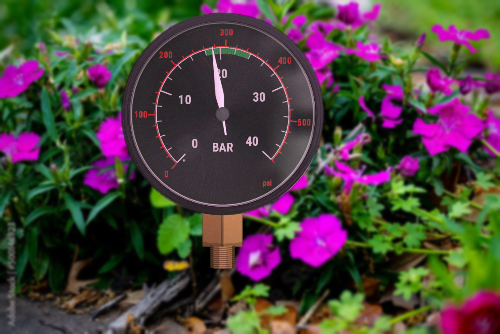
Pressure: 19
